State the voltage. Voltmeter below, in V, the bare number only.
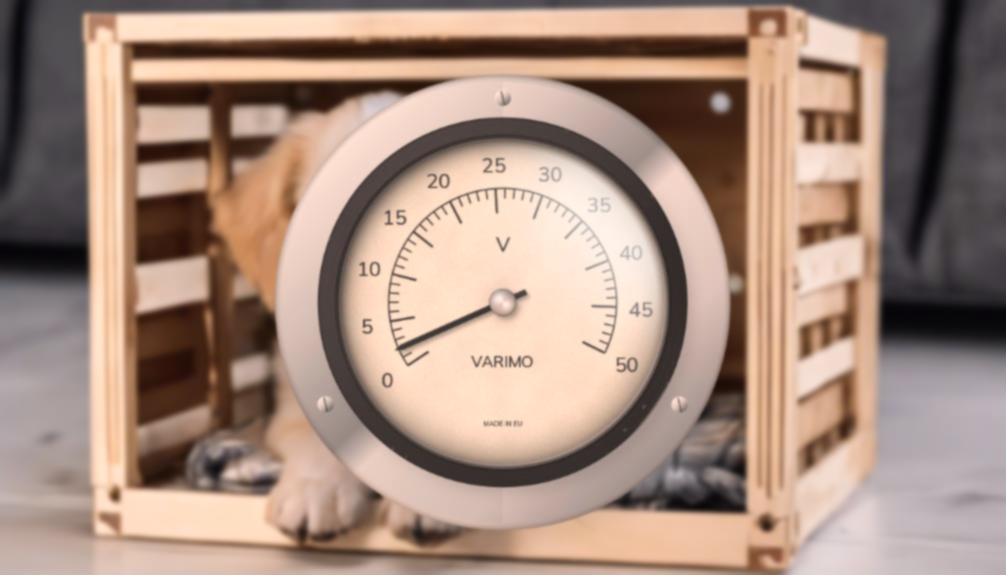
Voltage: 2
